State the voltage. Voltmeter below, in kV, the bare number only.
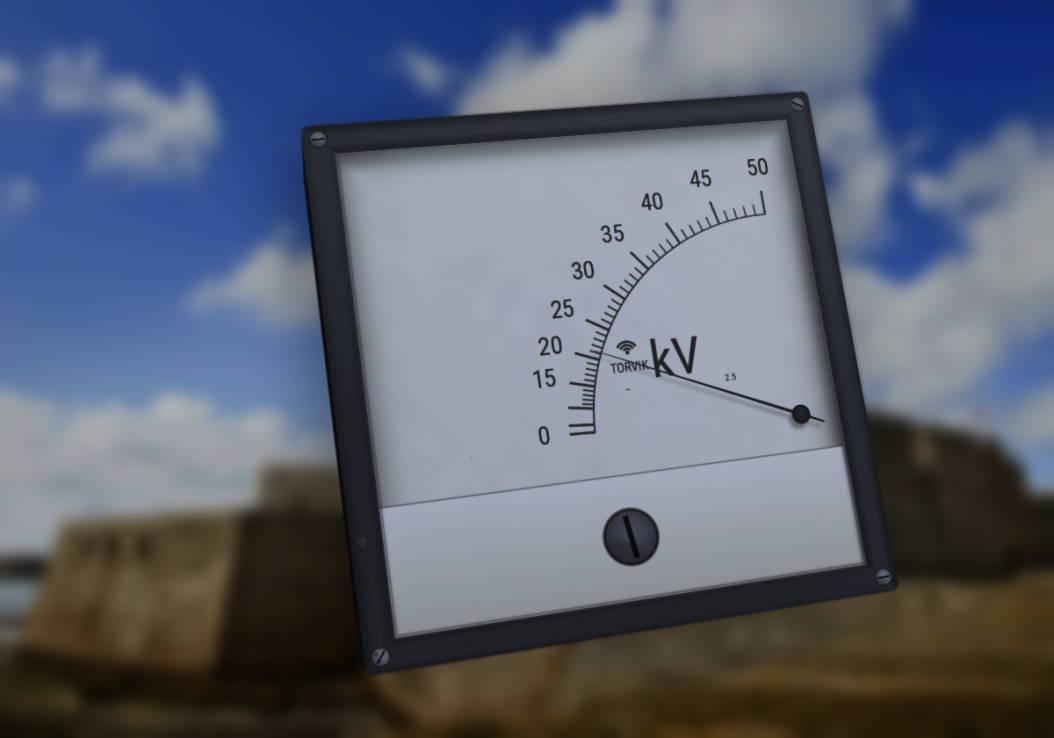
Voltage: 21
